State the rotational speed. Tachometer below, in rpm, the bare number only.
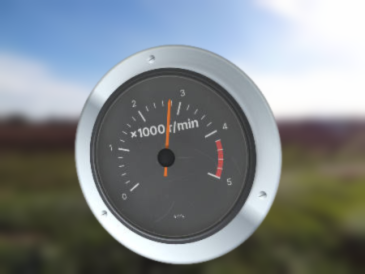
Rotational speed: 2800
